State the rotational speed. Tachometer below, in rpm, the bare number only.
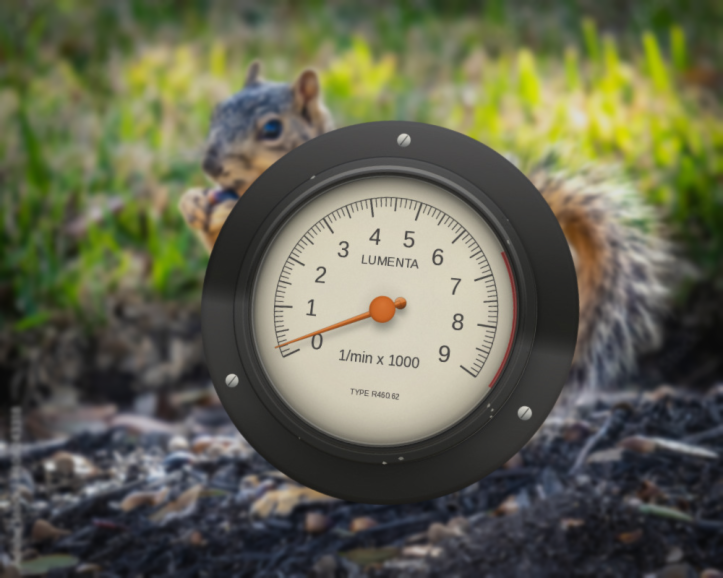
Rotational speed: 200
